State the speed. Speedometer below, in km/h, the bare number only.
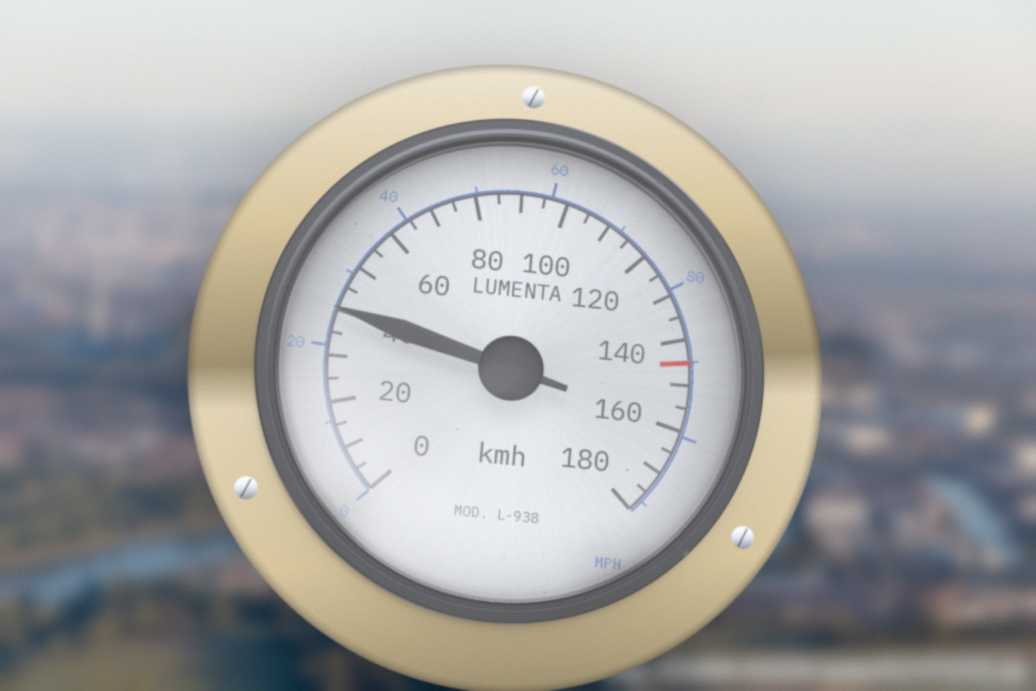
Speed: 40
